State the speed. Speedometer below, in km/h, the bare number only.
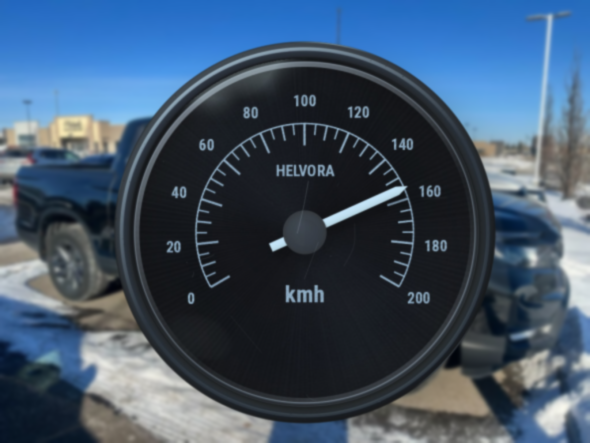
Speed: 155
